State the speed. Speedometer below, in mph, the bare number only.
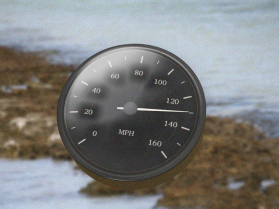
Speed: 130
